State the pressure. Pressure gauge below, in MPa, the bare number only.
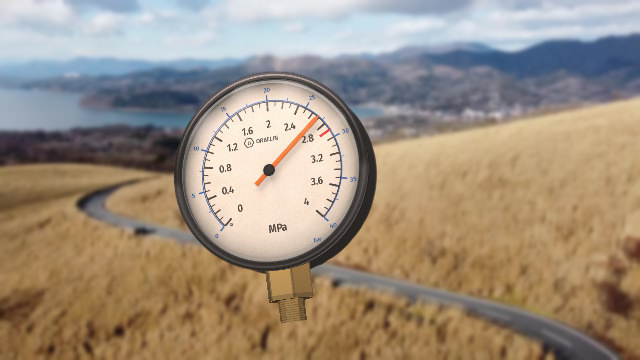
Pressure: 2.7
